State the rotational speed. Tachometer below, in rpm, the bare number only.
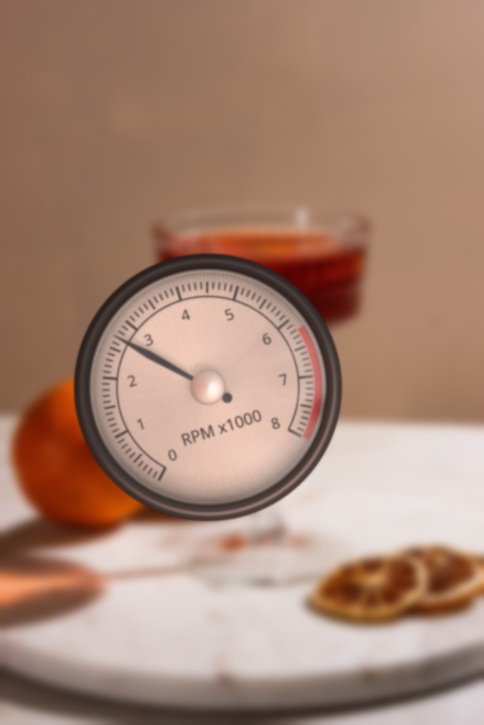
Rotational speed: 2700
